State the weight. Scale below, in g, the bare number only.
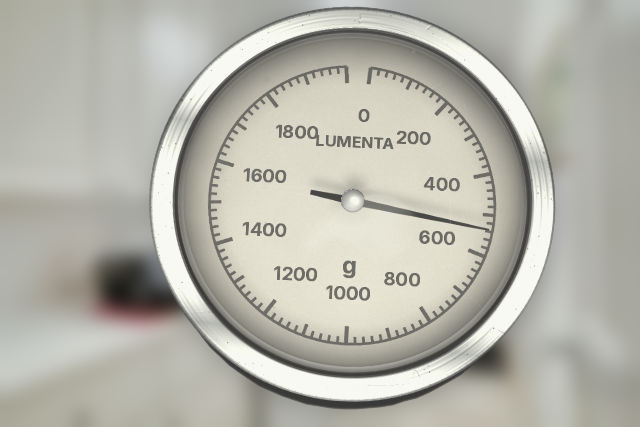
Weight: 540
